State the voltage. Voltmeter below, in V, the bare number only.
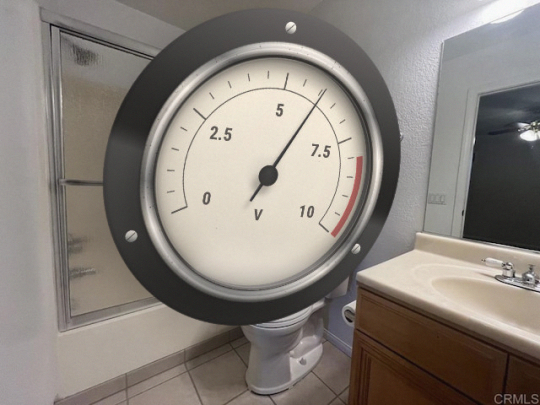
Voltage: 6
